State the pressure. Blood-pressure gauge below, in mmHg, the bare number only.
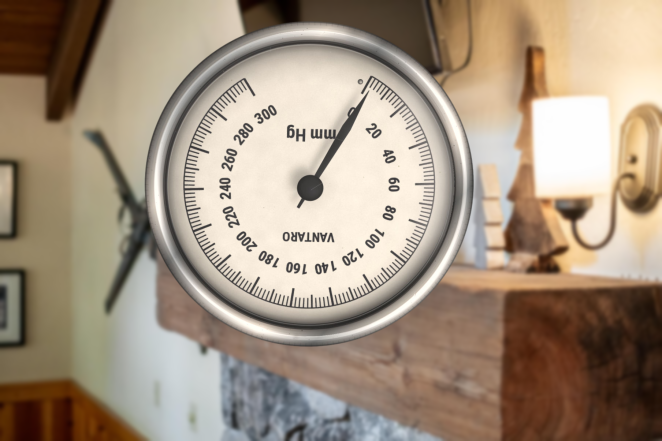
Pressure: 2
